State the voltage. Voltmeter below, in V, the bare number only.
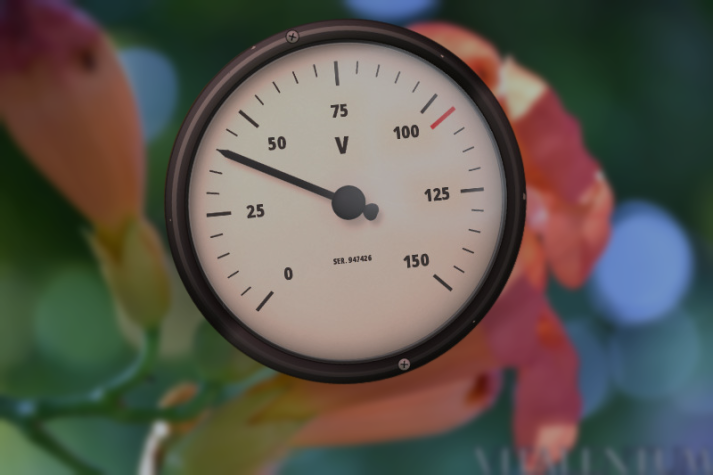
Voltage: 40
